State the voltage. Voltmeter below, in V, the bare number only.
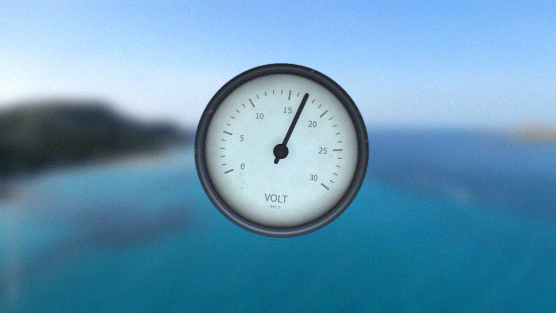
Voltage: 17
